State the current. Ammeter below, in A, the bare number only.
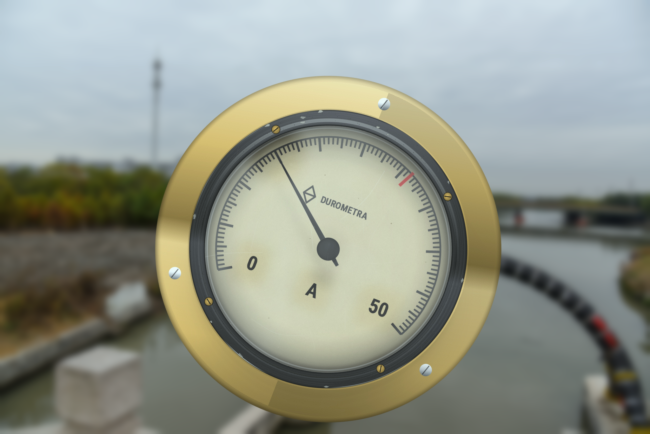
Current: 15
